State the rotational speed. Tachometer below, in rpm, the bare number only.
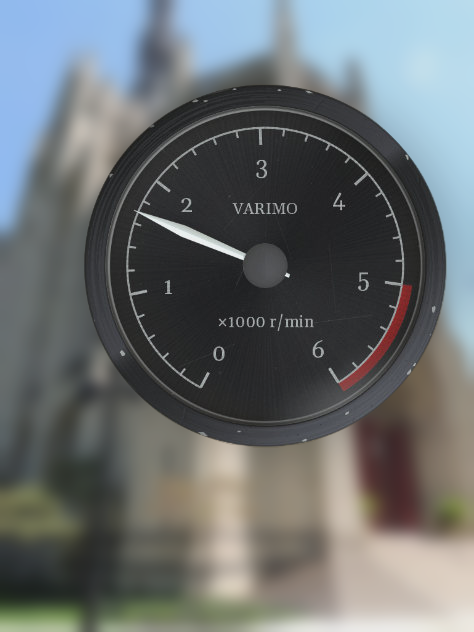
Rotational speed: 1700
